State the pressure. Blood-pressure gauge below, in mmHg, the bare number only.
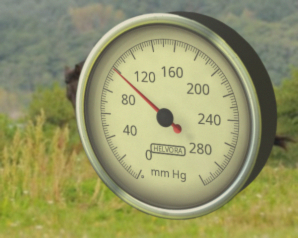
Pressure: 100
